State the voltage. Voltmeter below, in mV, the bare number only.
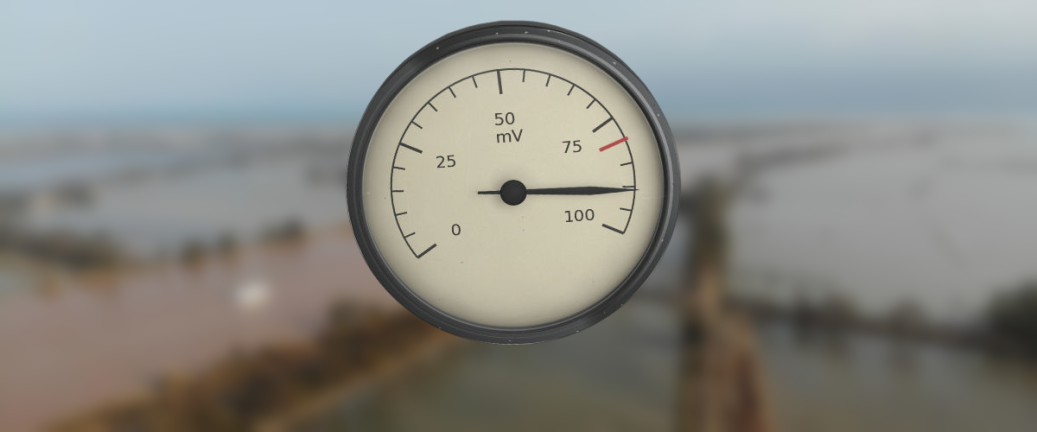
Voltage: 90
